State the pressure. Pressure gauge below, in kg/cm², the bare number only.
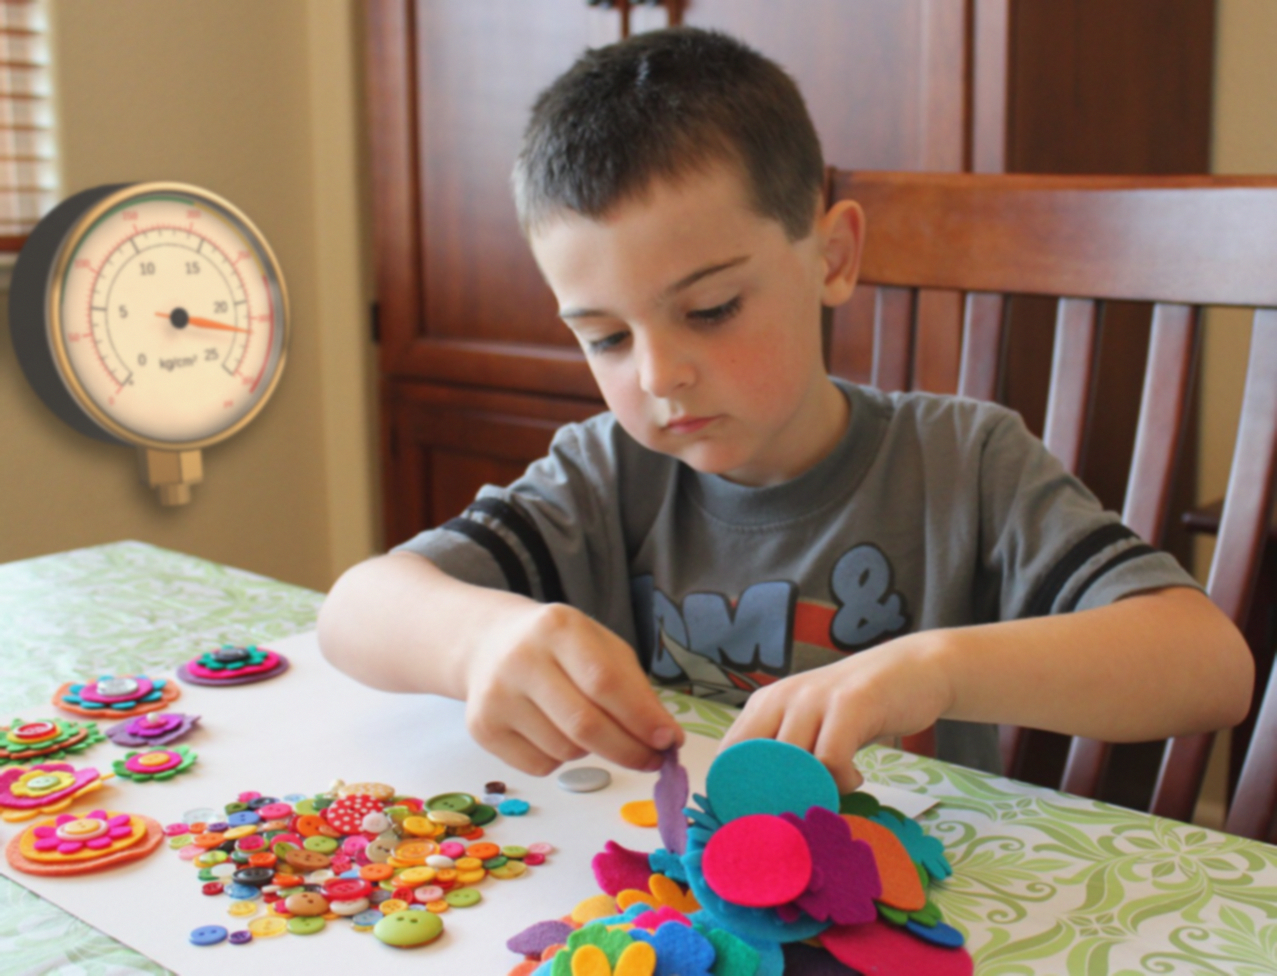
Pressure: 22
